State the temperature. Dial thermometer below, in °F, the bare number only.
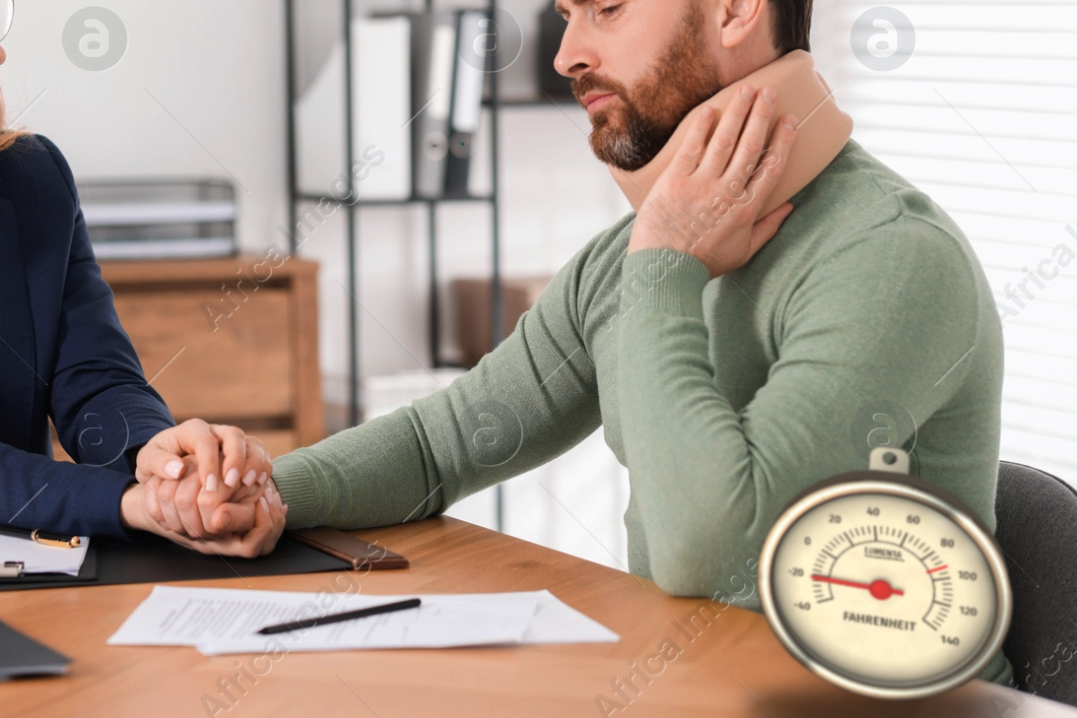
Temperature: -20
